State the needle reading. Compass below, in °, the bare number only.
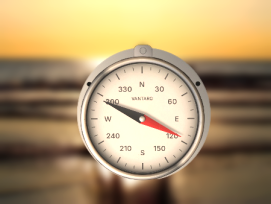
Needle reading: 115
